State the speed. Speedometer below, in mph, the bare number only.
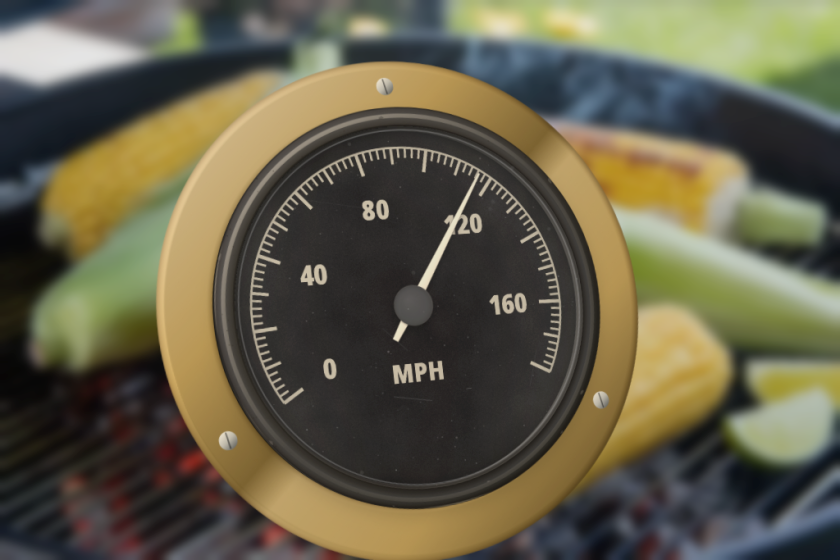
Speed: 116
